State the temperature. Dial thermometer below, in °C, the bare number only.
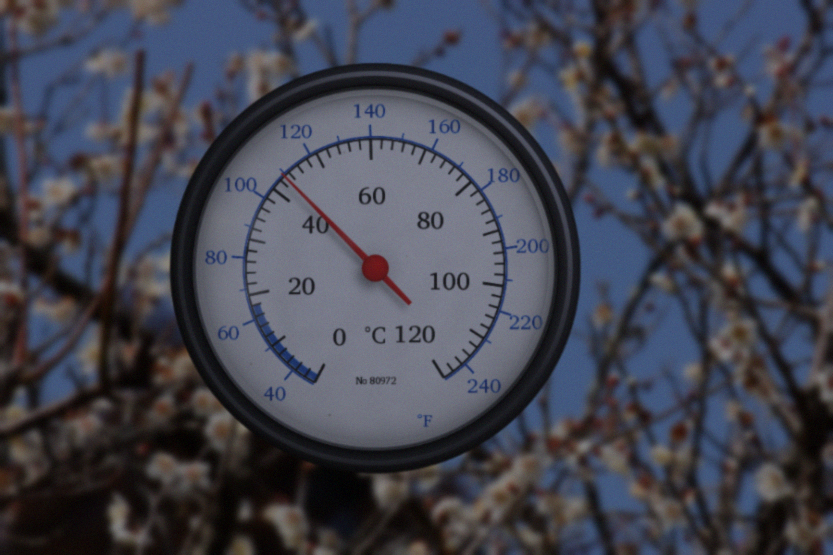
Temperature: 43
